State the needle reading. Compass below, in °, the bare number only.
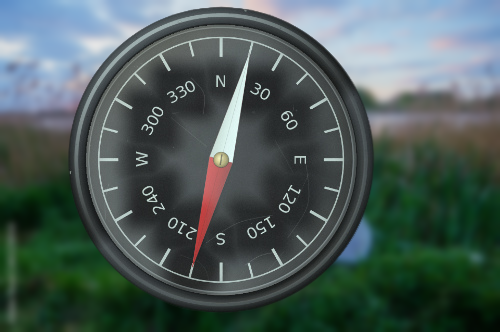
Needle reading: 195
